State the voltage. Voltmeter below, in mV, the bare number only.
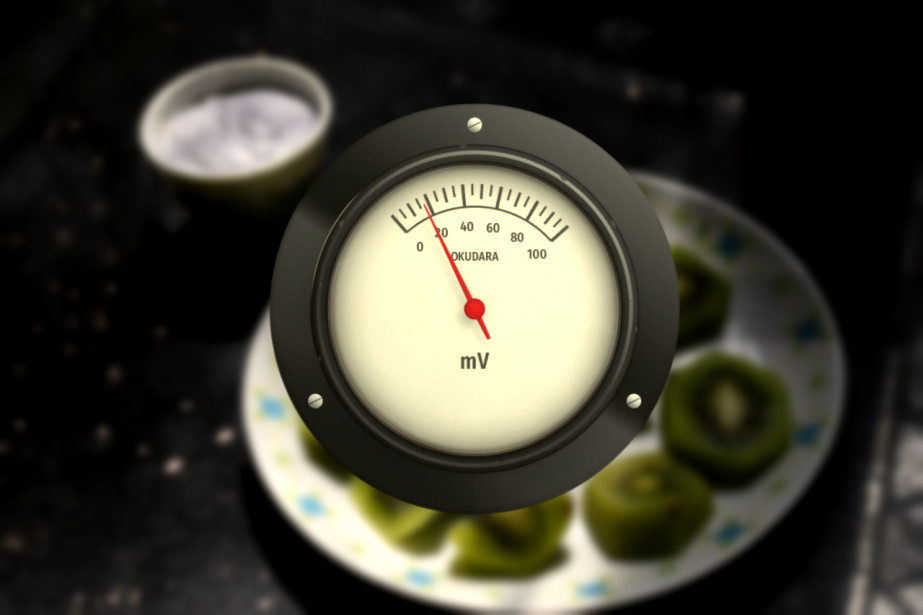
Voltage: 17.5
